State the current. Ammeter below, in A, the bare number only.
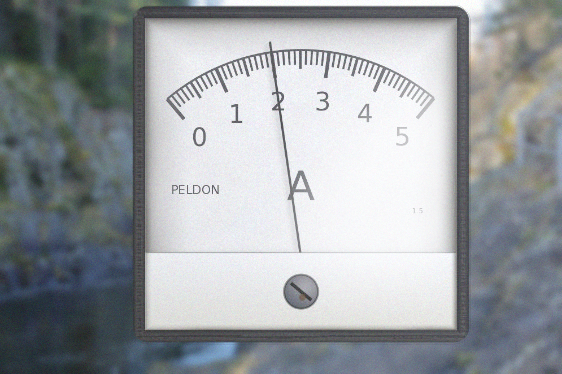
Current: 2
